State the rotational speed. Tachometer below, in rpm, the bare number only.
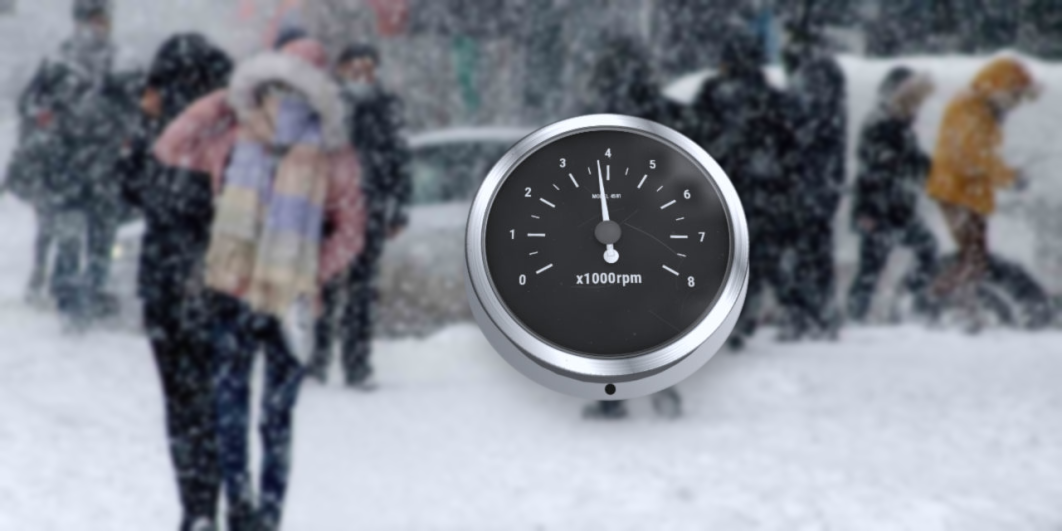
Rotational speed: 3750
